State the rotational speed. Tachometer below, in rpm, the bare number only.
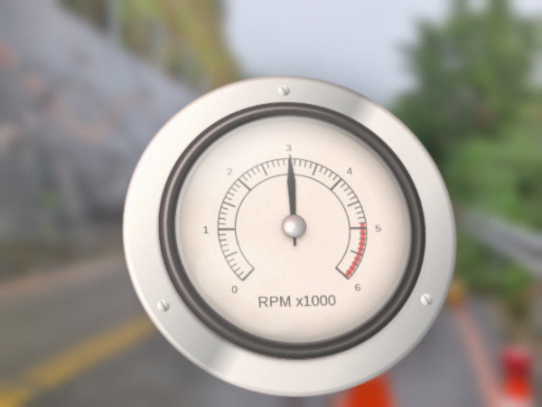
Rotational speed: 3000
